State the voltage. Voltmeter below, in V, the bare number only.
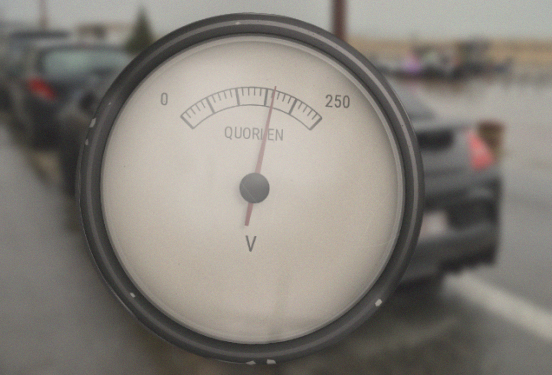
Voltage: 160
